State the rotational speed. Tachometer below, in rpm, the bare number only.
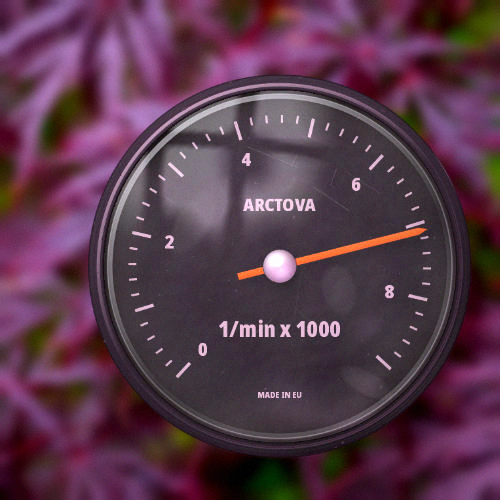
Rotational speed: 7100
